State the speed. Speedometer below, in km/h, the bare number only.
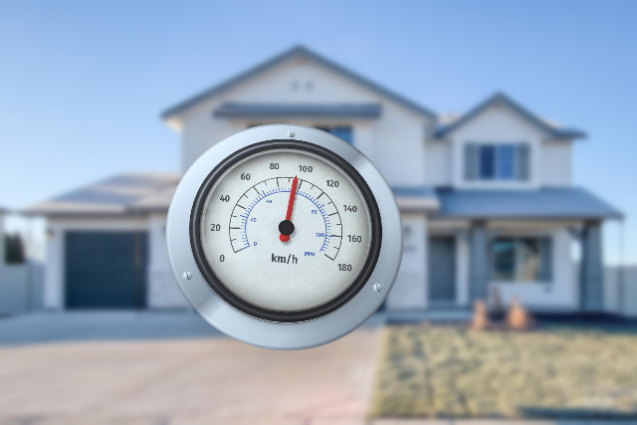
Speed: 95
